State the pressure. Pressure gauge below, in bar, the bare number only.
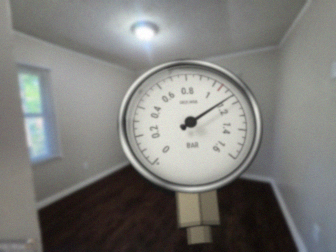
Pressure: 1.15
